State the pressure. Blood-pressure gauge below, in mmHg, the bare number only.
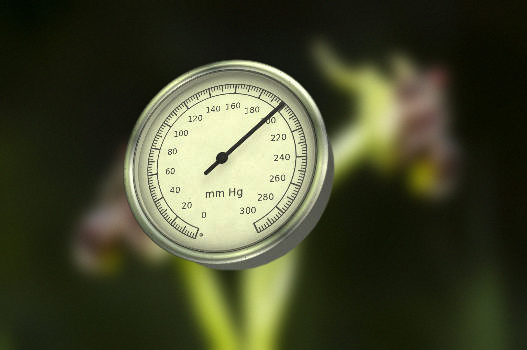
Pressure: 200
